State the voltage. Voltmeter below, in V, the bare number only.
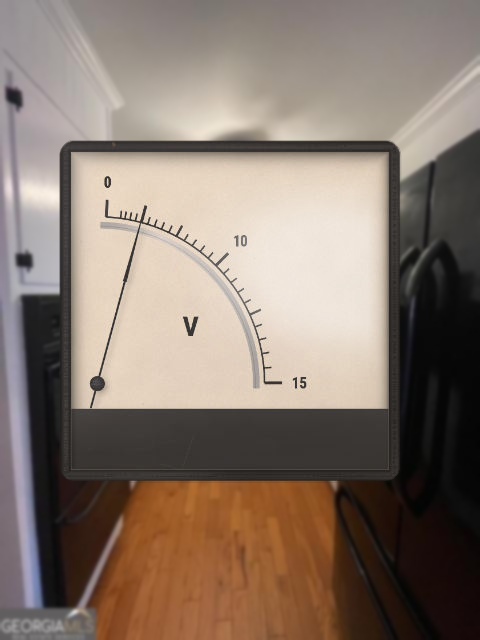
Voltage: 5
